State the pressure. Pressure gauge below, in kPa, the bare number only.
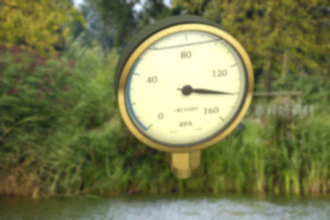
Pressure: 140
